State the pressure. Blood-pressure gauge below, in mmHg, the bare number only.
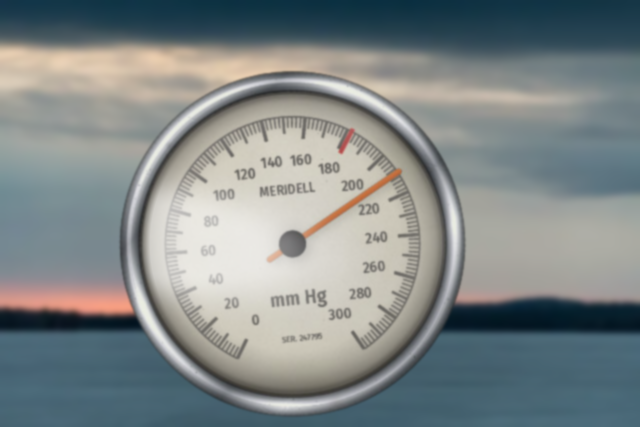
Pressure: 210
